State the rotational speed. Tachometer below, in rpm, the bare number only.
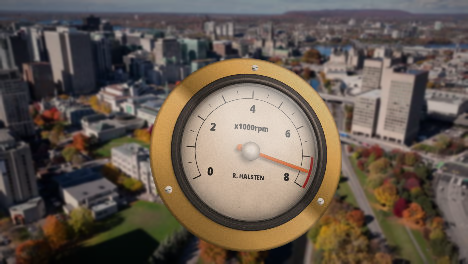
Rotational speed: 7500
